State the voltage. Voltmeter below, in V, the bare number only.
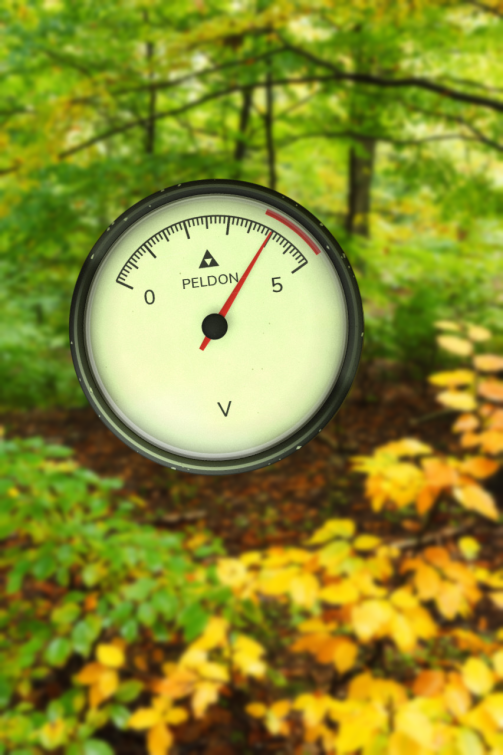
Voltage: 4
